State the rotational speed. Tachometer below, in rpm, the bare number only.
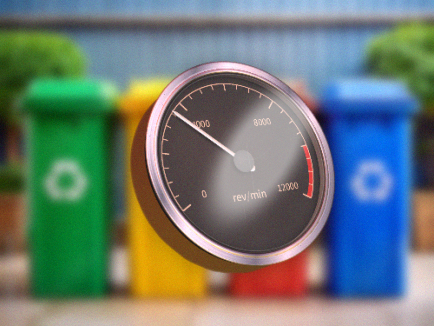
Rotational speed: 3500
